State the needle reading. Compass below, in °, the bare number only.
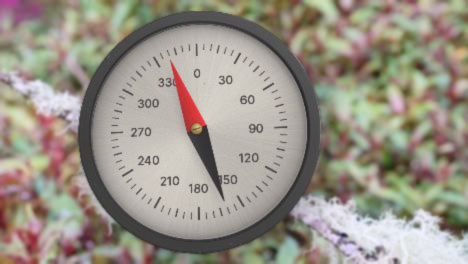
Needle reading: 340
